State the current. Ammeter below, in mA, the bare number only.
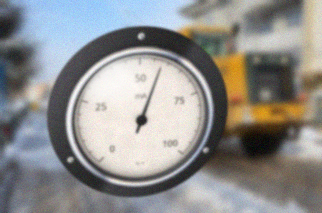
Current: 57.5
